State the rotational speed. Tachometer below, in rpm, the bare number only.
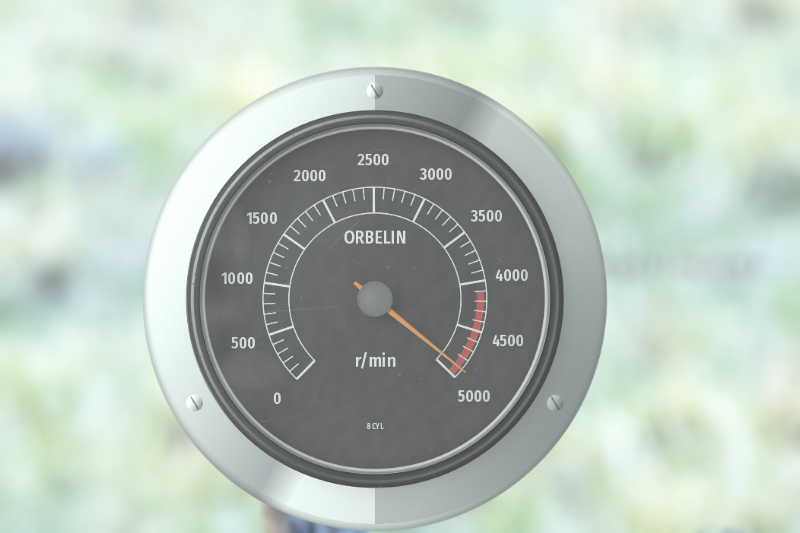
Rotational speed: 4900
